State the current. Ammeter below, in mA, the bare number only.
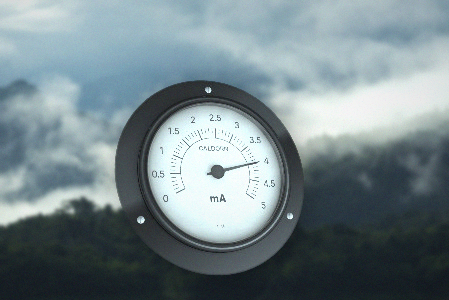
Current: 4
